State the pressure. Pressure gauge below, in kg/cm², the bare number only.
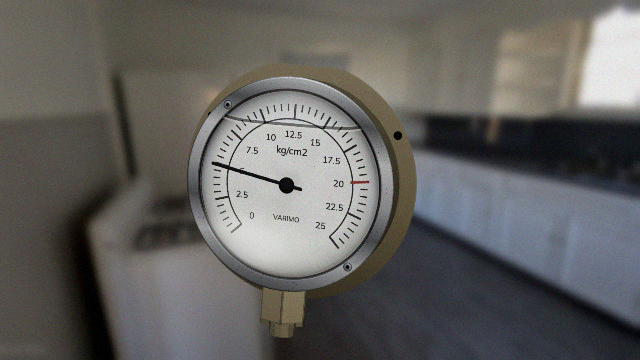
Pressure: 5
